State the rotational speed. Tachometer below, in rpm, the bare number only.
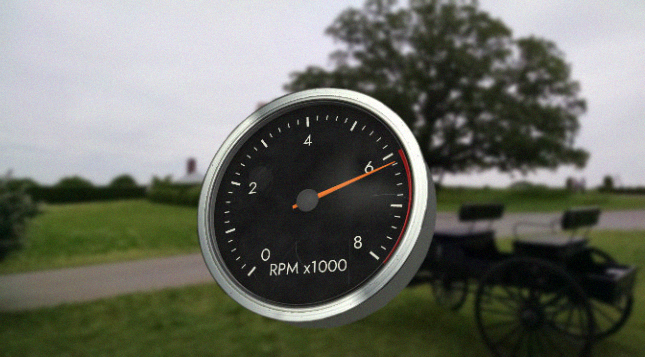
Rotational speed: 6200
